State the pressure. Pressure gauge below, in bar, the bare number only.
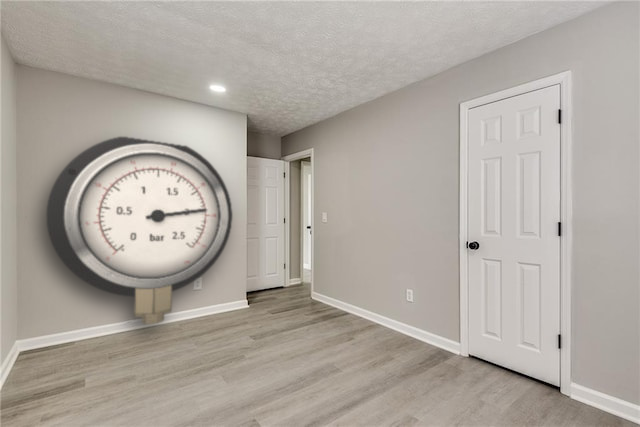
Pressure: 2
